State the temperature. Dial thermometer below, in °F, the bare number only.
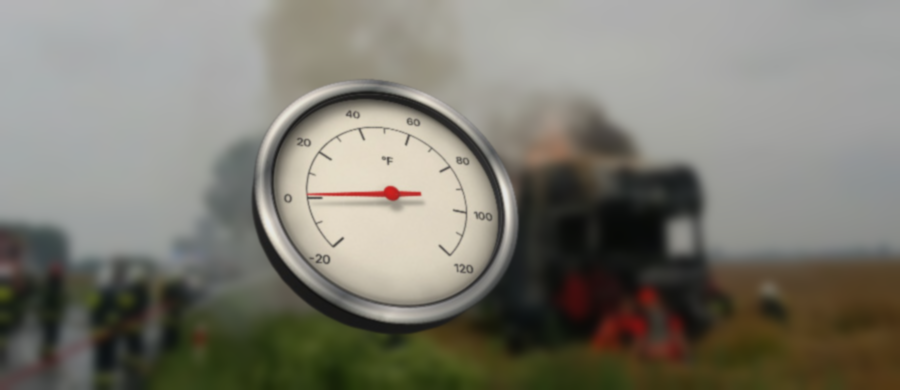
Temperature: 0
